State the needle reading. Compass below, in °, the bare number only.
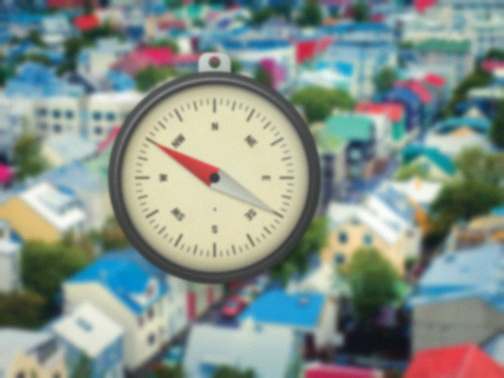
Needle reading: 300
